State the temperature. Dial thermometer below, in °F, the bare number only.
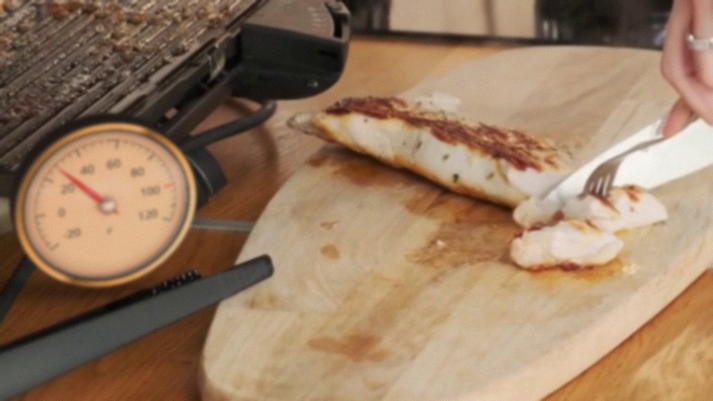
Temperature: 28
